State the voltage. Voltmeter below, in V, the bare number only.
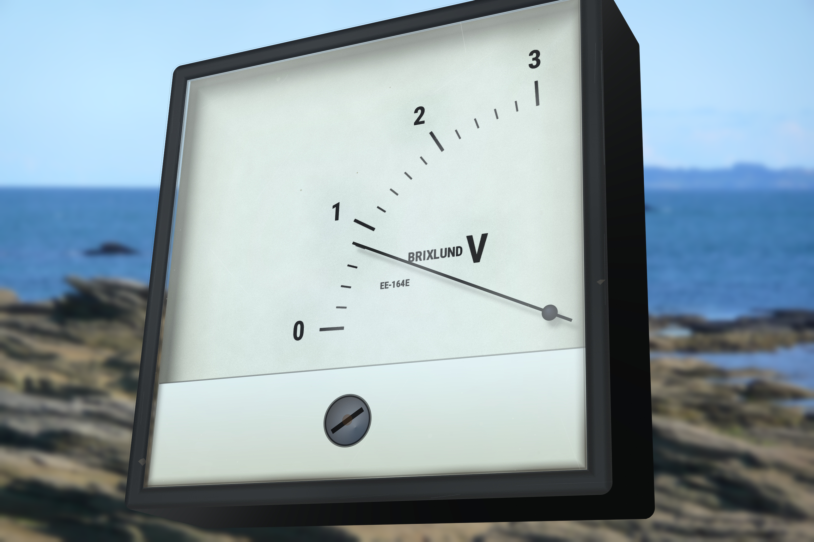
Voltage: 0.8
